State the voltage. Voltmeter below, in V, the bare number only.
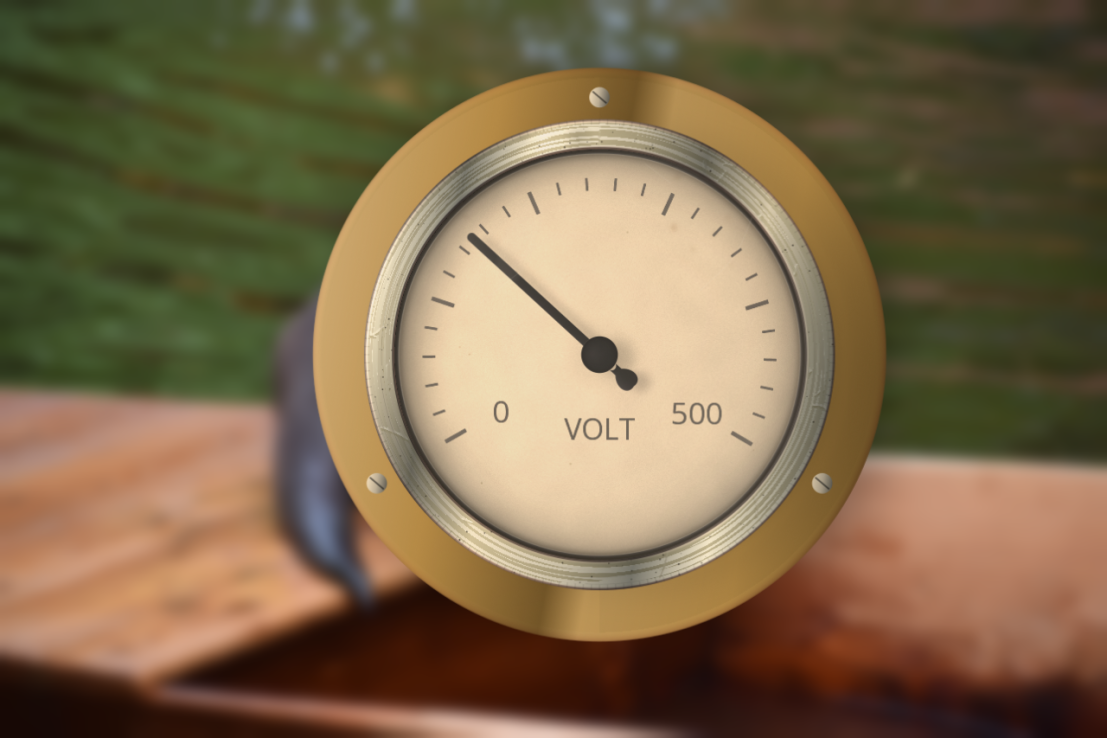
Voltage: 150
